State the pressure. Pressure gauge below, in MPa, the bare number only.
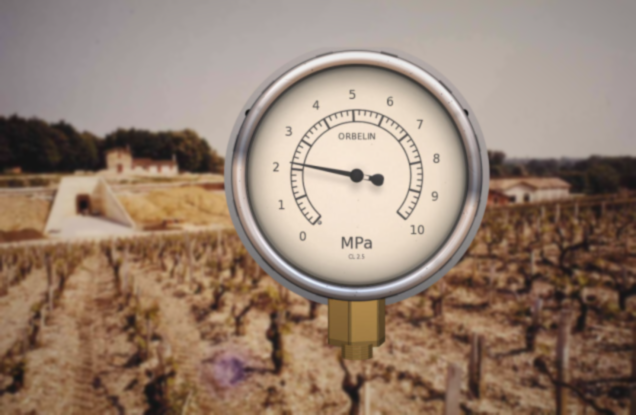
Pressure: 2.2
